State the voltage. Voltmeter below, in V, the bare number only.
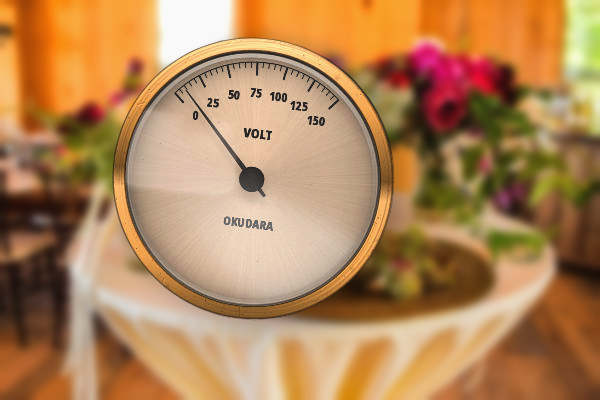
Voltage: 10
